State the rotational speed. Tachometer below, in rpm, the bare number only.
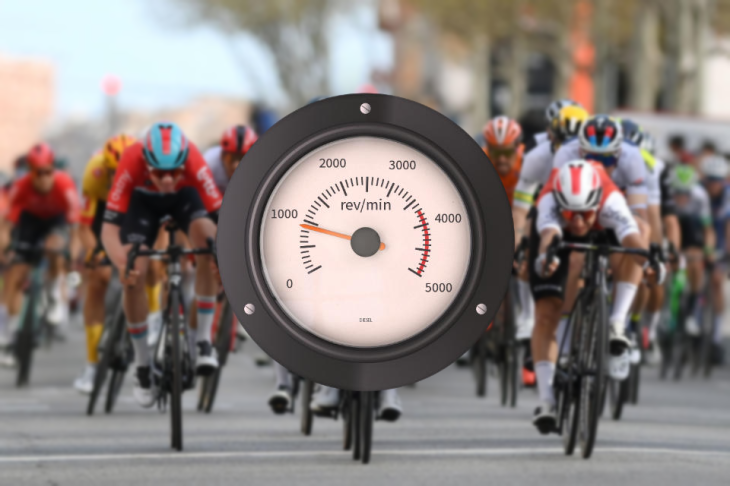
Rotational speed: 900
